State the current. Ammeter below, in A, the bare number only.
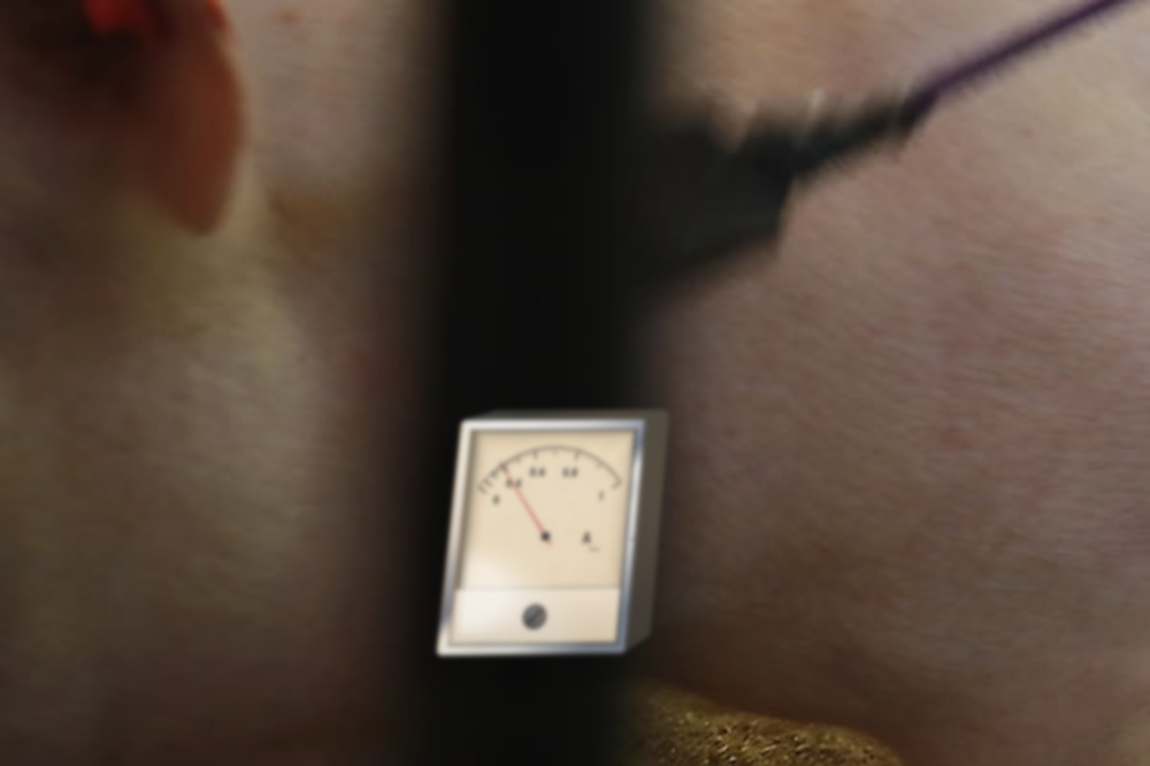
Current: 0.4
